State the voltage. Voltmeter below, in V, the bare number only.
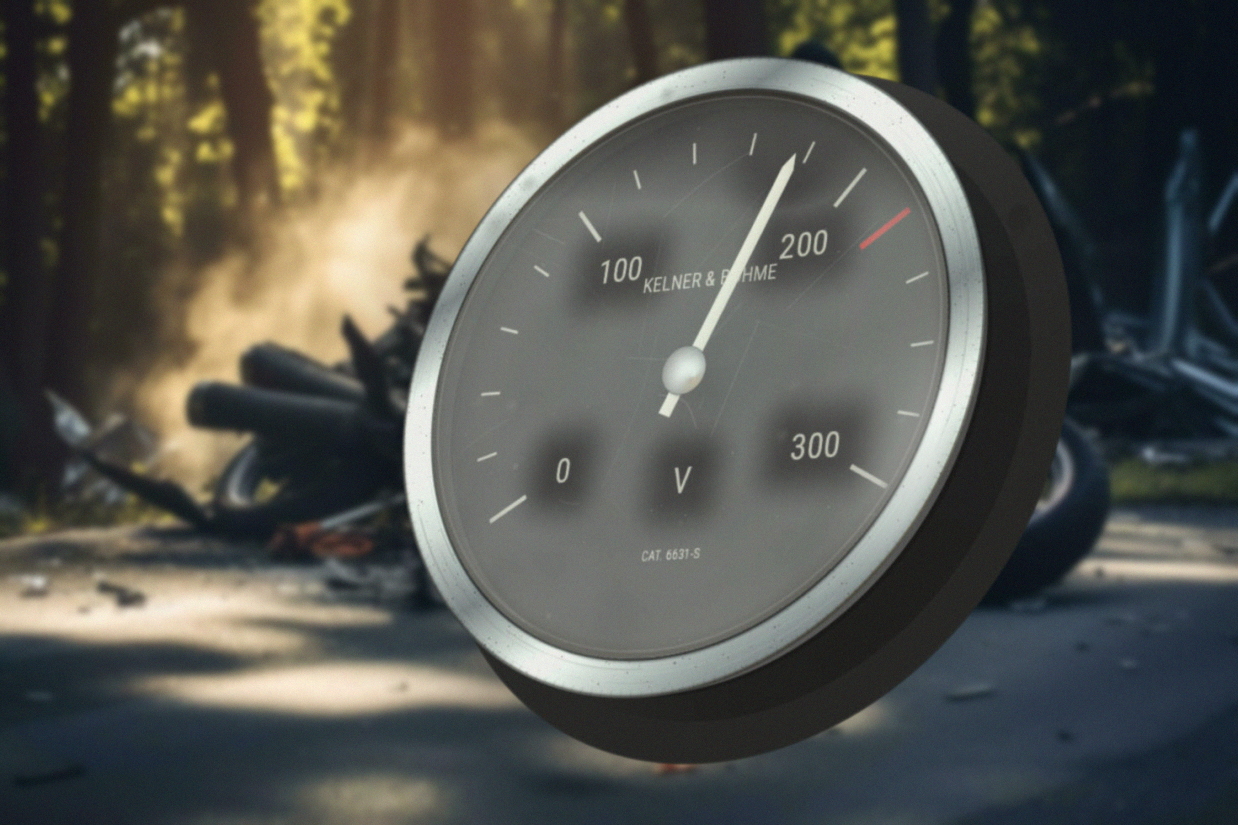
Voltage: 180
